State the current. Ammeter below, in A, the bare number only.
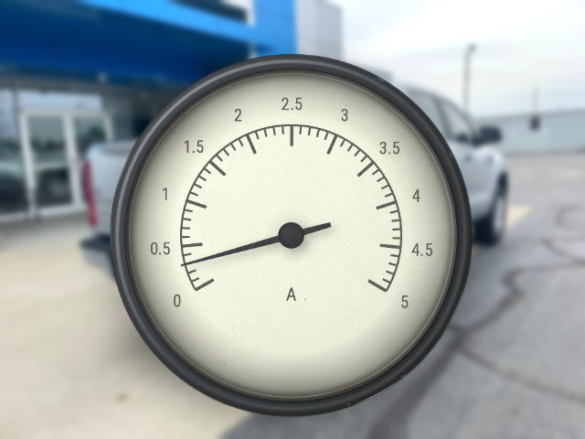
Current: 0.3
